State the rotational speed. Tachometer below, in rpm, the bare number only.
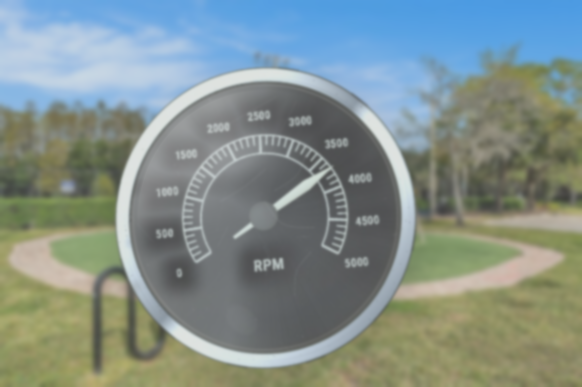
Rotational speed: 3700
